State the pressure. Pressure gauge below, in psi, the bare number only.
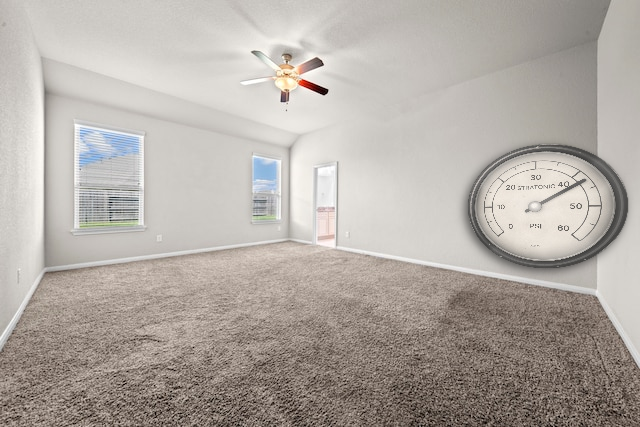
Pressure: 42.5
